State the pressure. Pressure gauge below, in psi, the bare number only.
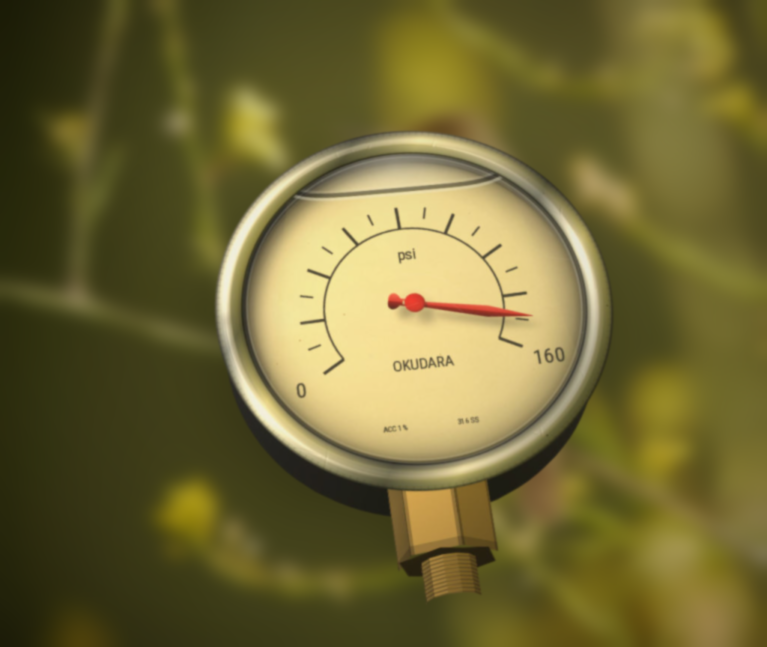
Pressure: 150
